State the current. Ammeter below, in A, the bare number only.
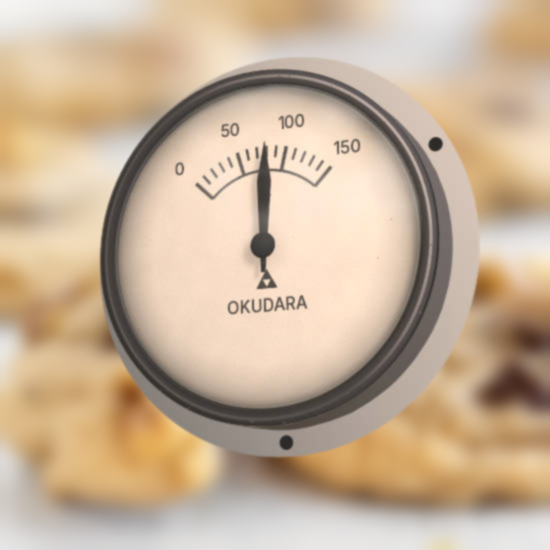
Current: 80
